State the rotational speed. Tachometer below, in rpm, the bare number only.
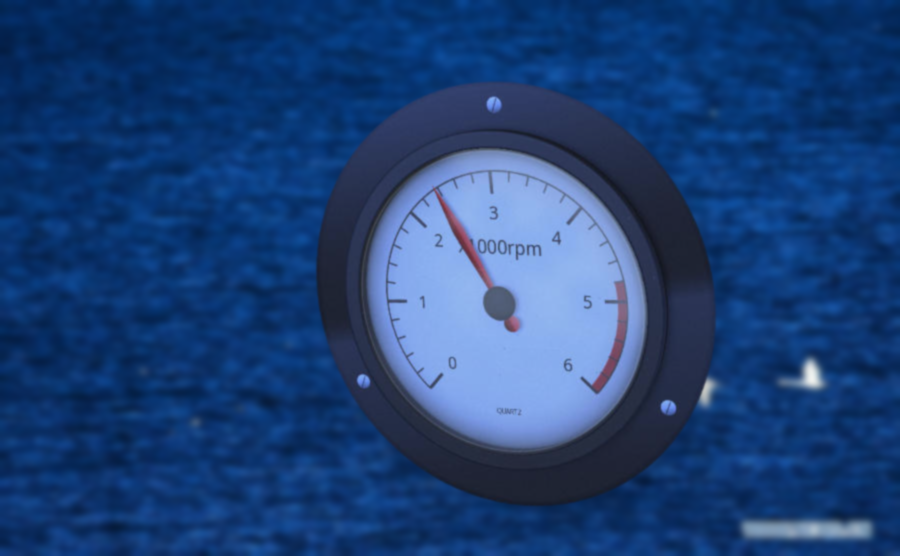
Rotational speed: 2400
